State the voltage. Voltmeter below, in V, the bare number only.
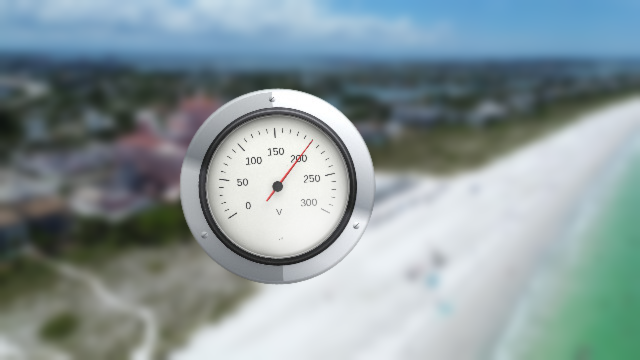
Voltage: 200
